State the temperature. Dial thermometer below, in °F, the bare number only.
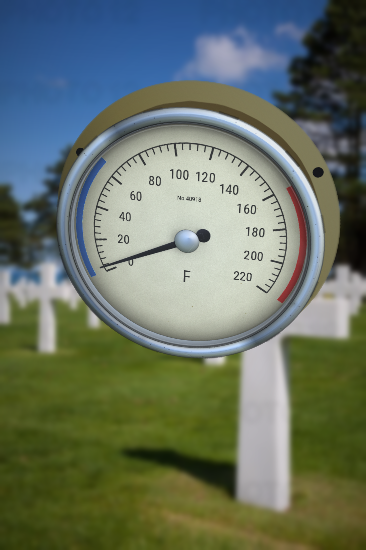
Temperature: 4
